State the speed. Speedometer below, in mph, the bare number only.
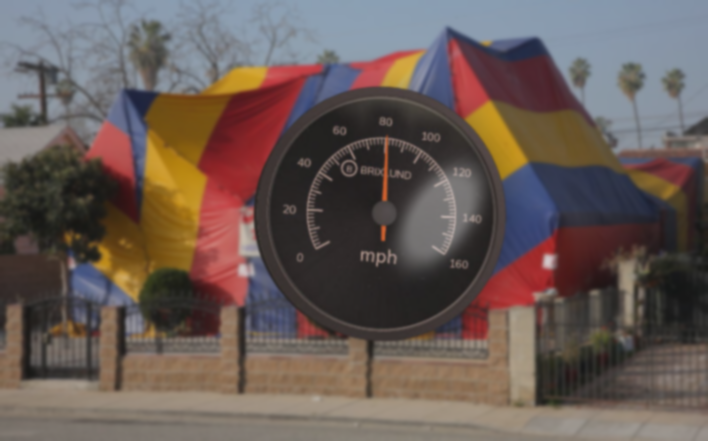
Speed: 80
